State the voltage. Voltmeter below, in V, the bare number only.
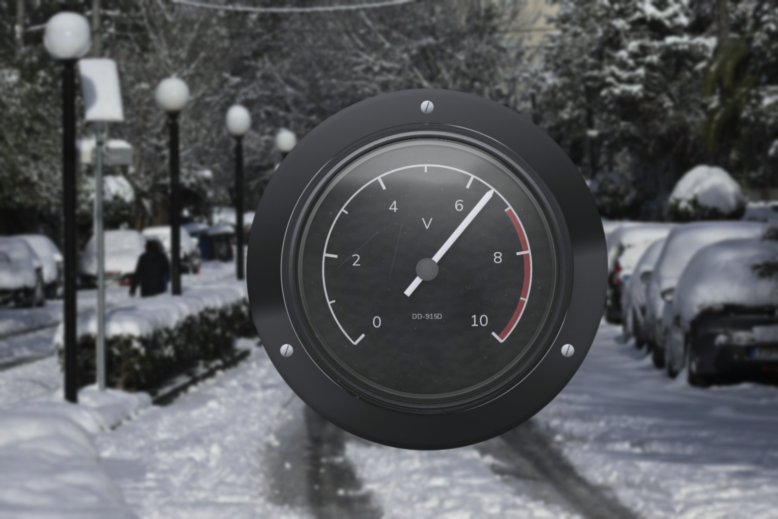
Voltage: 6.5
